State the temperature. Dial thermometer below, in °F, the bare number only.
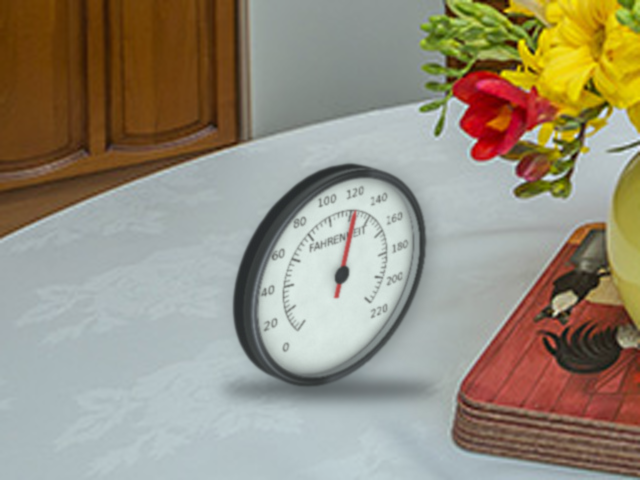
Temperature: 120
